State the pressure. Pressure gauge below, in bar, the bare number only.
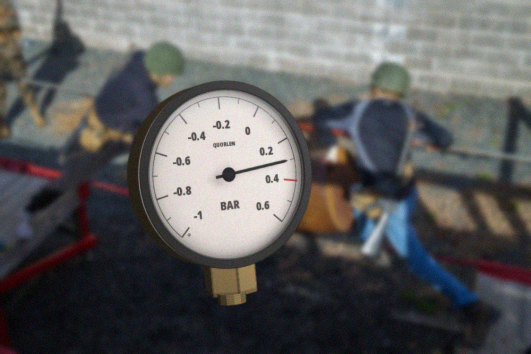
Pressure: 0.3
